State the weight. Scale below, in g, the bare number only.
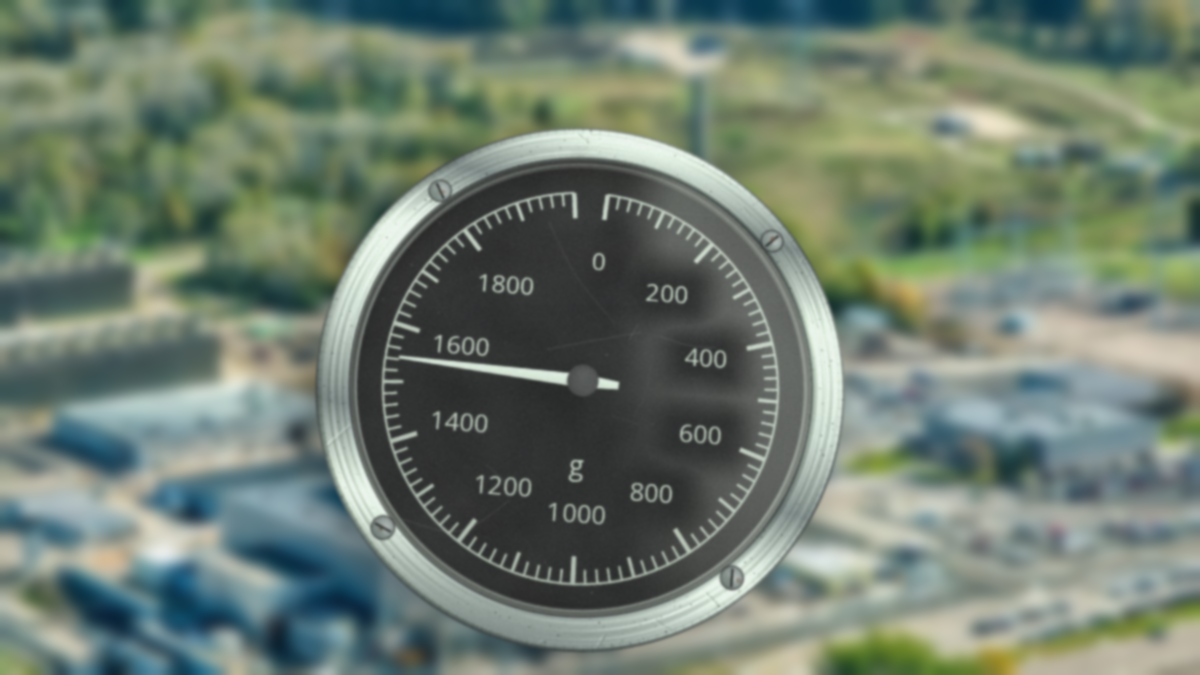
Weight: 1540
